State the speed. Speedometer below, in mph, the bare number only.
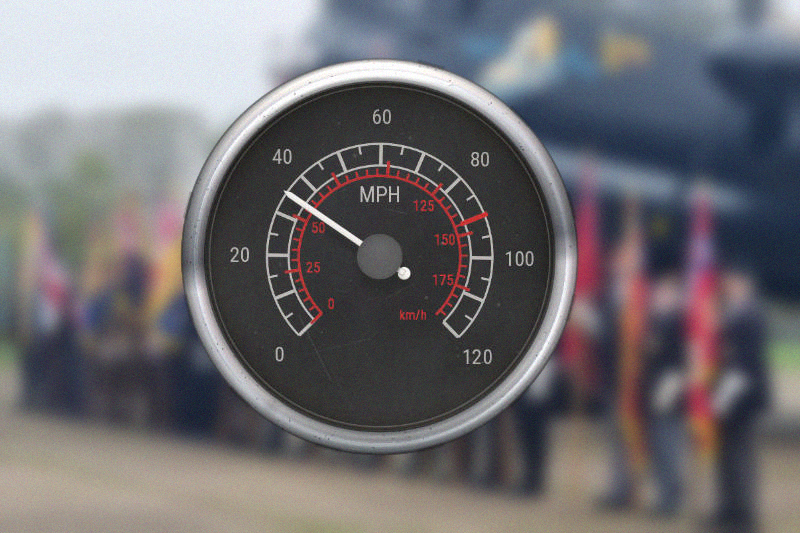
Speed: 35
